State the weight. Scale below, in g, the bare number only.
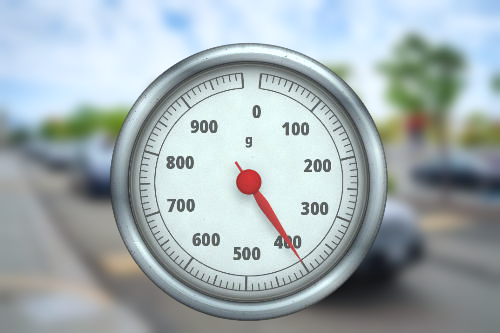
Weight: 400
